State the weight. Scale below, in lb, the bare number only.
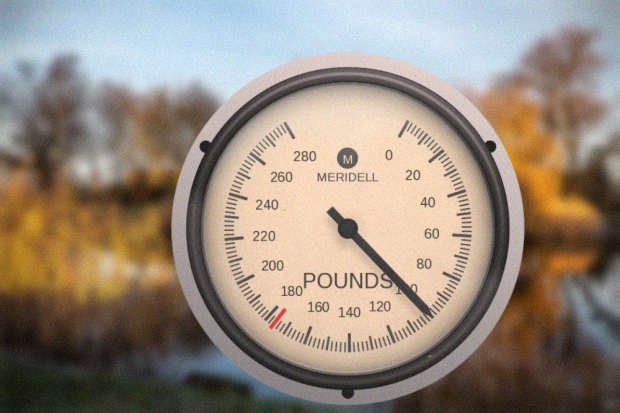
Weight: 100
